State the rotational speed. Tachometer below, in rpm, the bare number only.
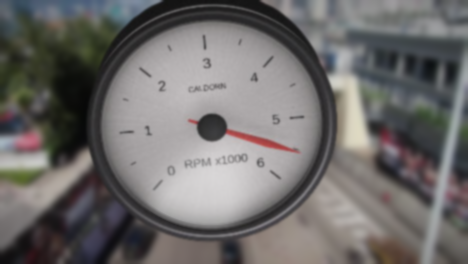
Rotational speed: 5500
